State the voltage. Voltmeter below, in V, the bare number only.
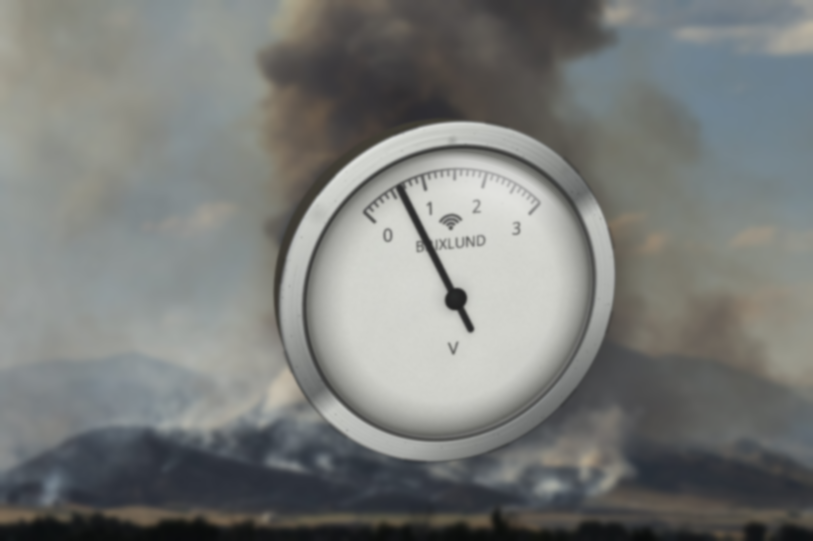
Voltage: 0.6
